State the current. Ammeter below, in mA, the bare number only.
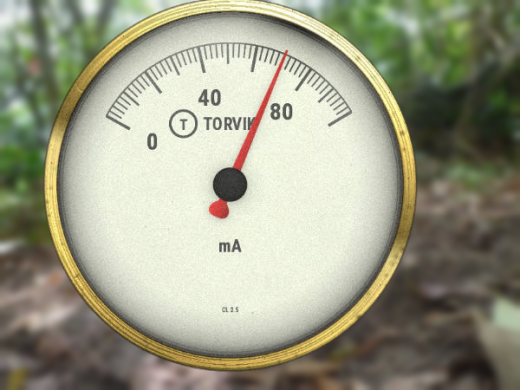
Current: 70
